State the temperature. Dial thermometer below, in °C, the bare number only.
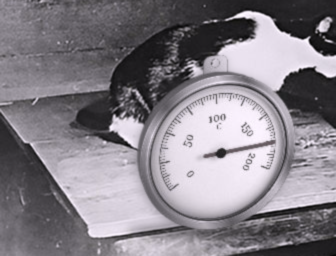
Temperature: 175
